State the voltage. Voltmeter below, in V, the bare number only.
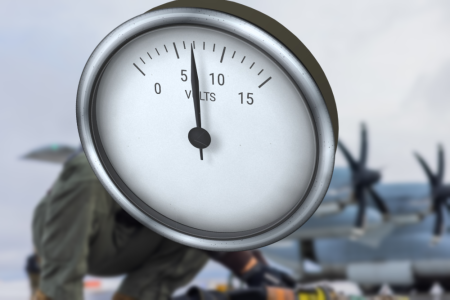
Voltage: 7
